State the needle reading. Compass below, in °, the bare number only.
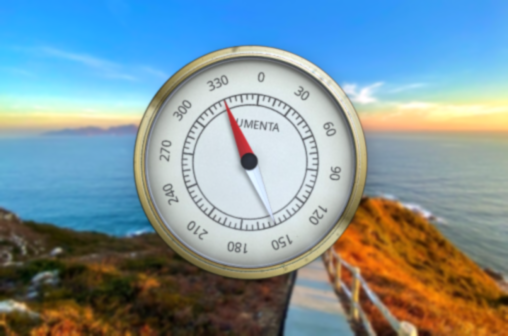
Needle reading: 330
